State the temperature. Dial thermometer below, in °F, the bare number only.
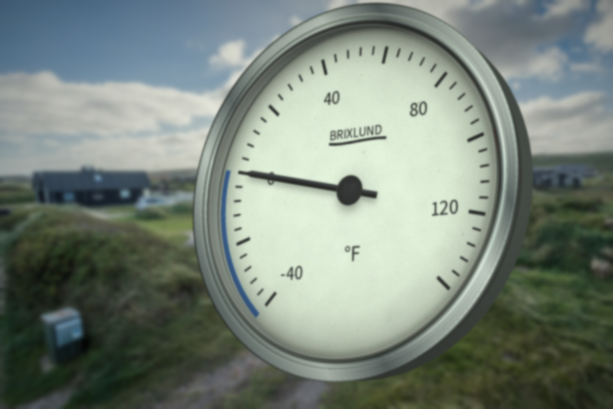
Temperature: 0
